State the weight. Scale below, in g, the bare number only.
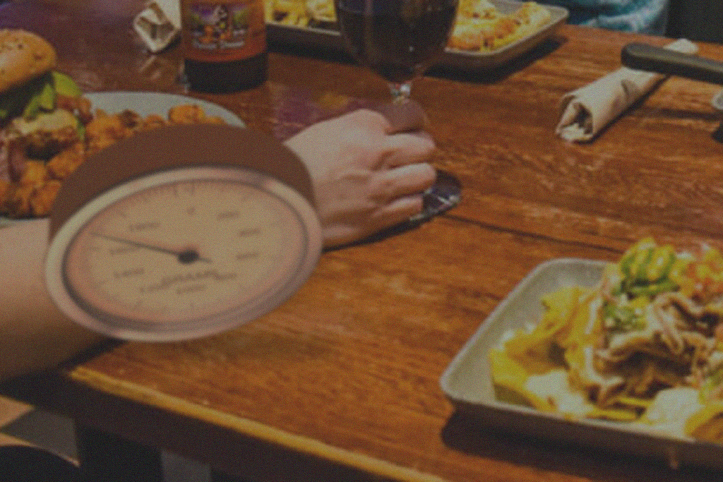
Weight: 1700
